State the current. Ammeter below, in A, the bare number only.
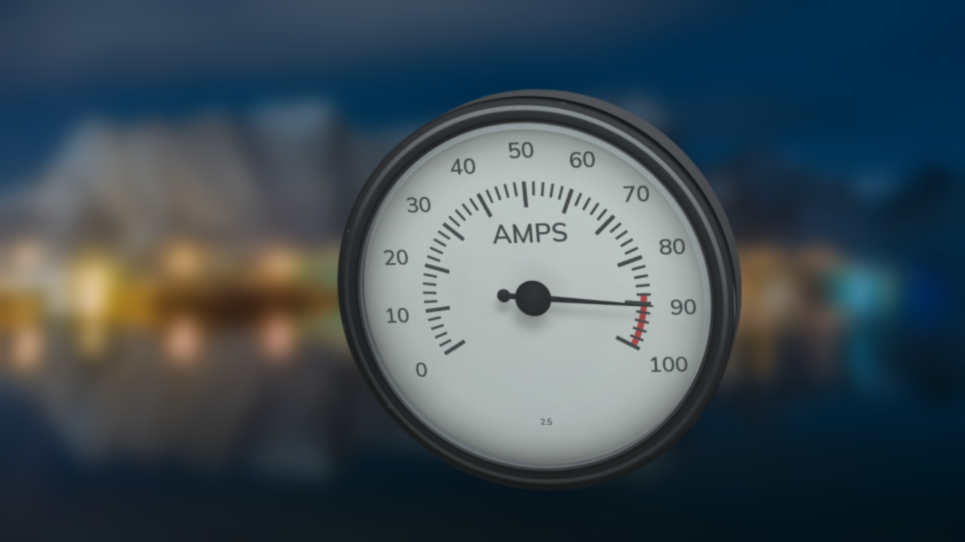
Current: 90
